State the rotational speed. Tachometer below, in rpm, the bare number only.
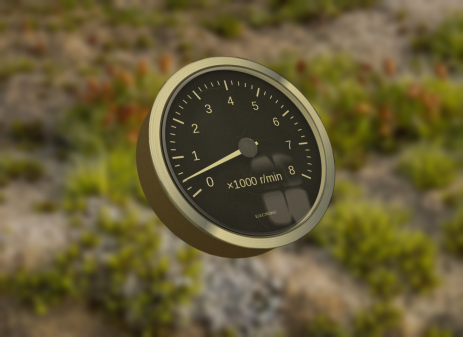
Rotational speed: 400
